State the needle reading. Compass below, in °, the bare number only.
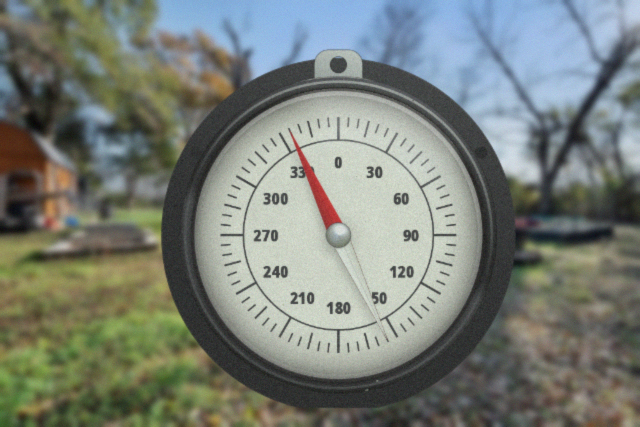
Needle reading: 335
